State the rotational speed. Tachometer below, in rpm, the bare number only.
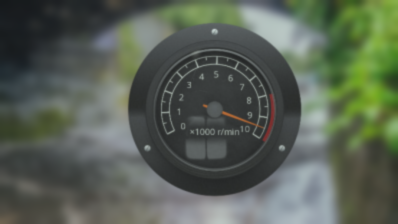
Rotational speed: 9500
